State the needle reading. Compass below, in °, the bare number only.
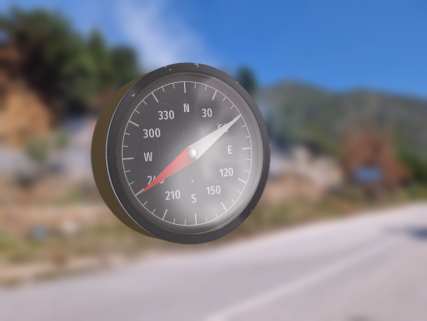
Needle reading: 240
